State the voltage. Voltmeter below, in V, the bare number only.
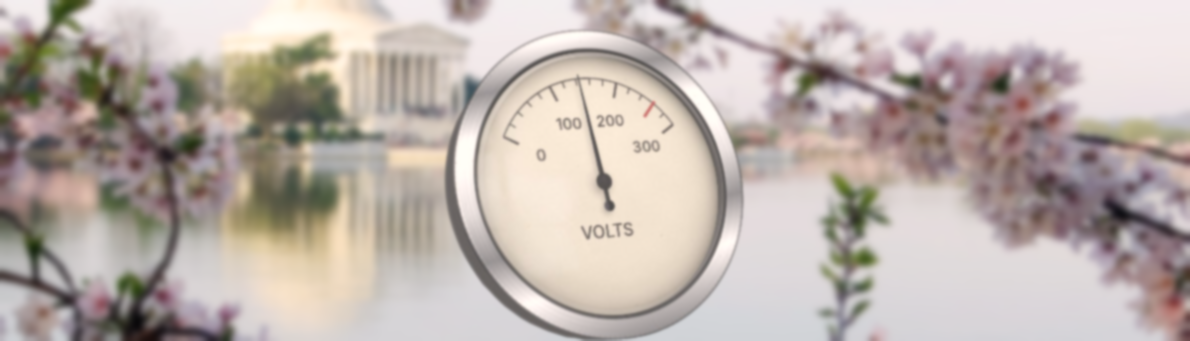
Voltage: 140
